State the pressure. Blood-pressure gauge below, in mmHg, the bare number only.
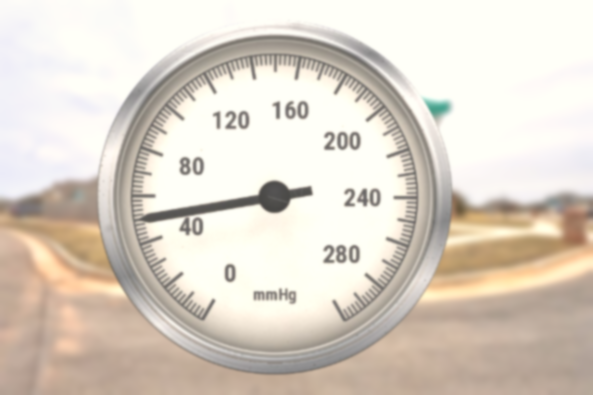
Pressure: 50
